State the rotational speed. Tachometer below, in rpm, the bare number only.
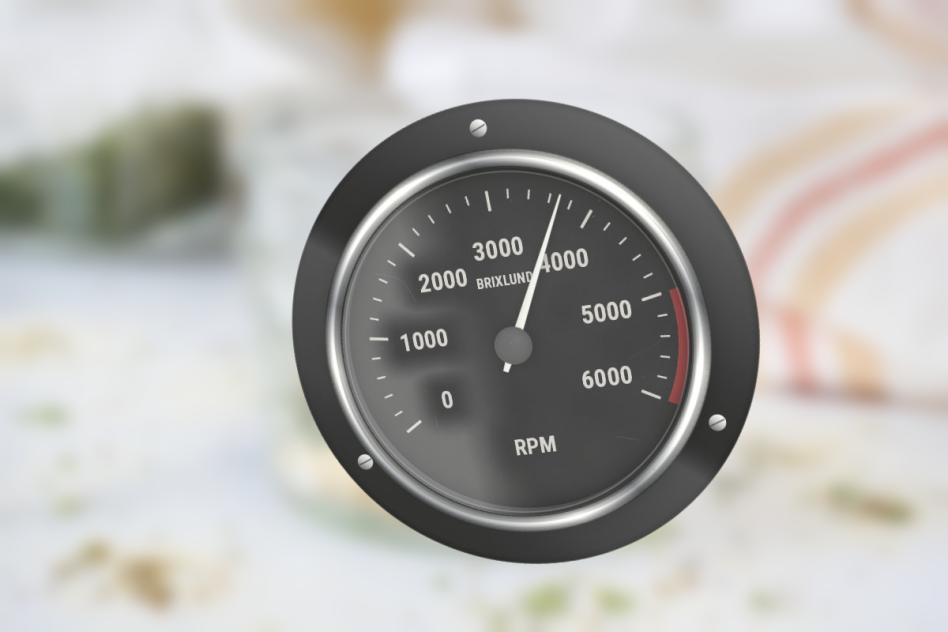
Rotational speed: 3700
